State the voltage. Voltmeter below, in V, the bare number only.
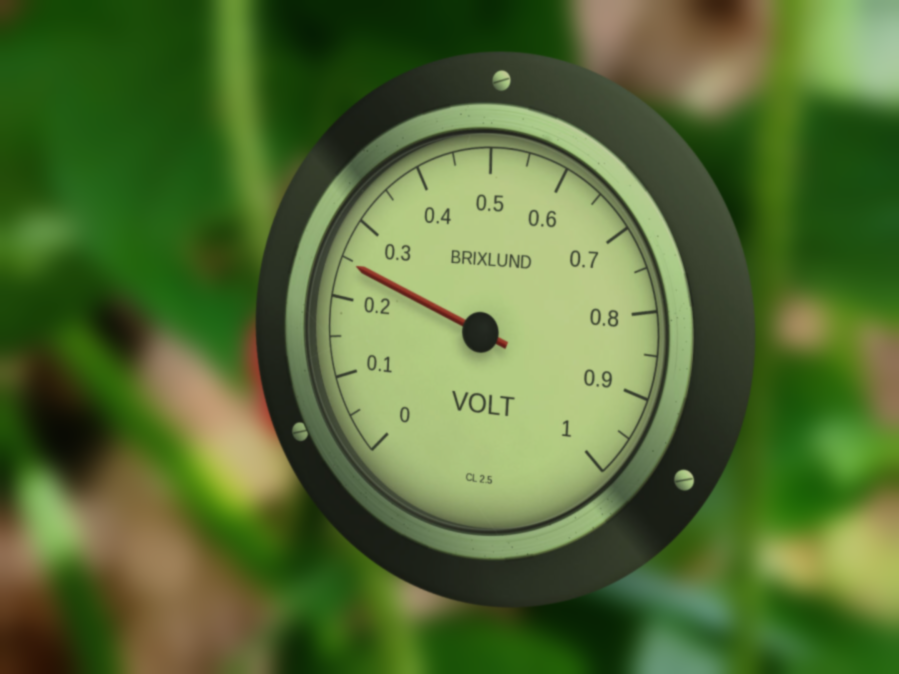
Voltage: 0.25
